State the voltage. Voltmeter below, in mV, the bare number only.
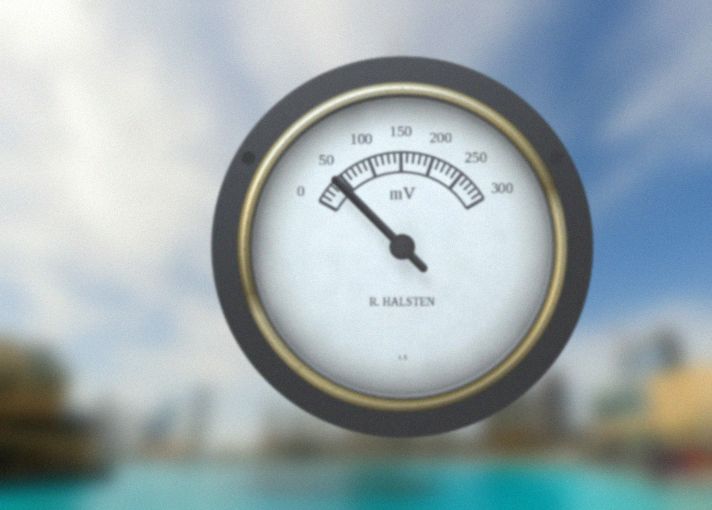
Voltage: 40
